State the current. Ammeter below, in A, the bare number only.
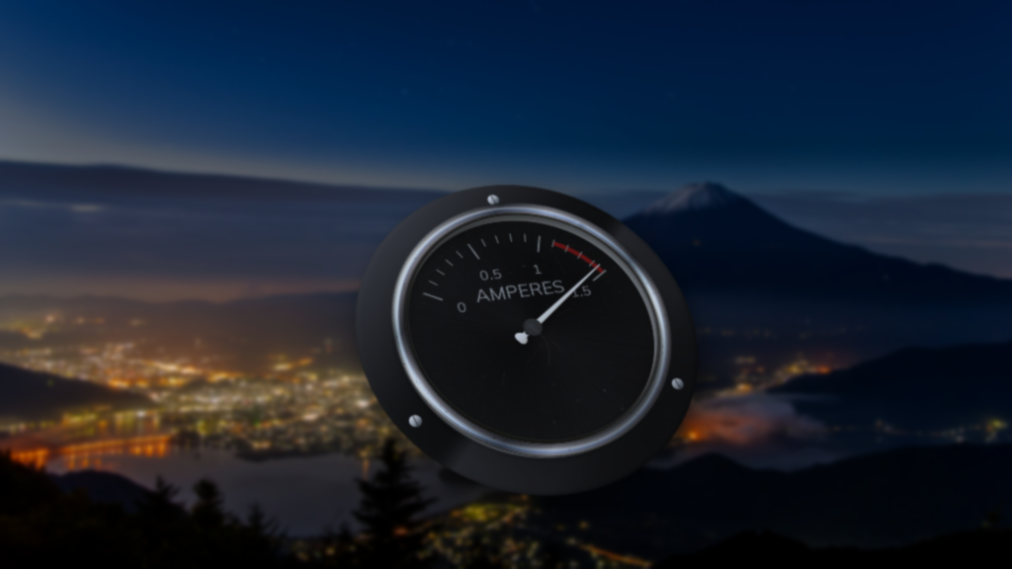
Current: 1.45
